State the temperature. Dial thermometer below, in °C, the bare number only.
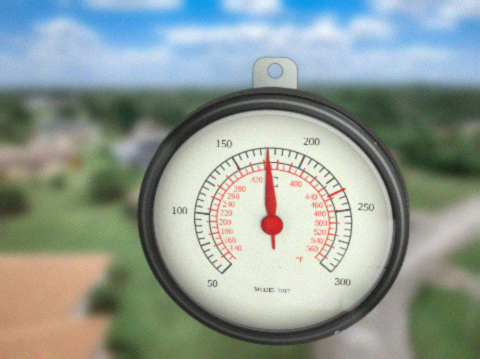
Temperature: 175
